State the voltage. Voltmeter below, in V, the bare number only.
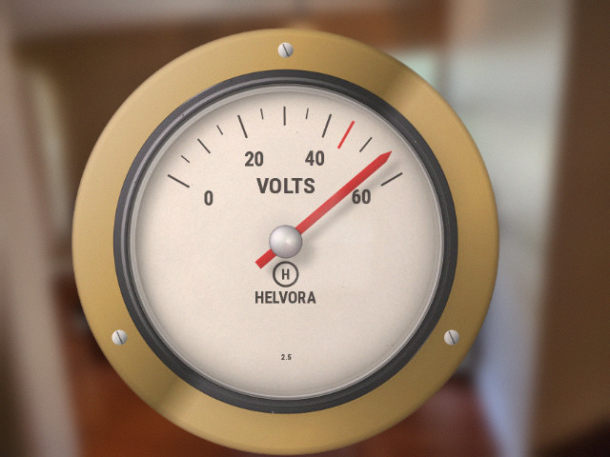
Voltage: 55
